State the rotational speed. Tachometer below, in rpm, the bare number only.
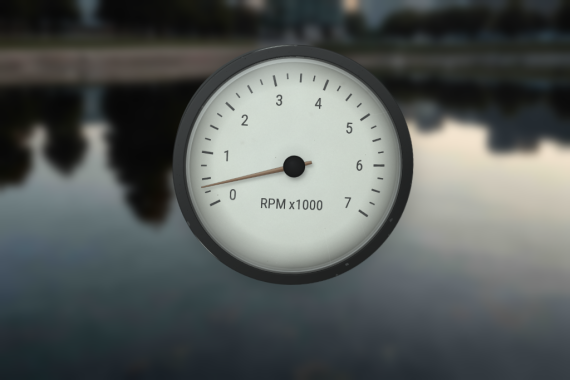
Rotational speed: 375
